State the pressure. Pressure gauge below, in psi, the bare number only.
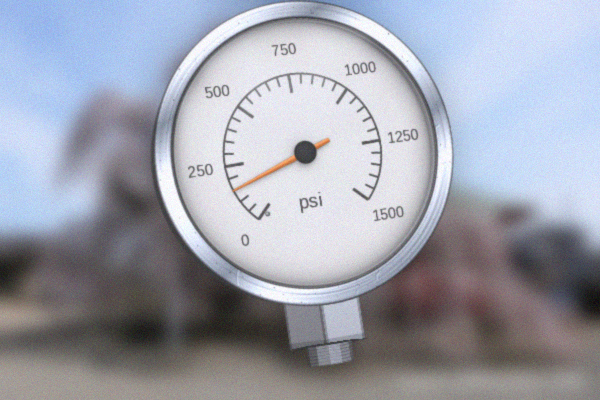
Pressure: 150
